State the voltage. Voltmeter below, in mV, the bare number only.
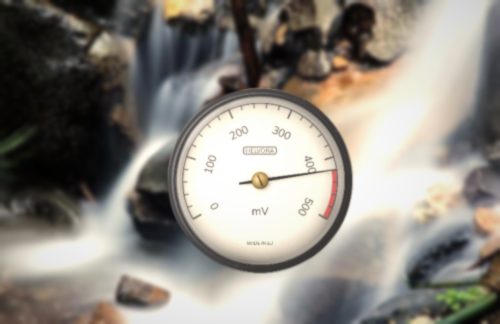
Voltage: 420
